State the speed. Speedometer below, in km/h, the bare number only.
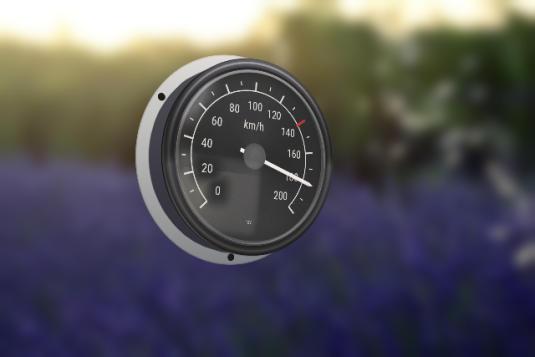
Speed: 180
